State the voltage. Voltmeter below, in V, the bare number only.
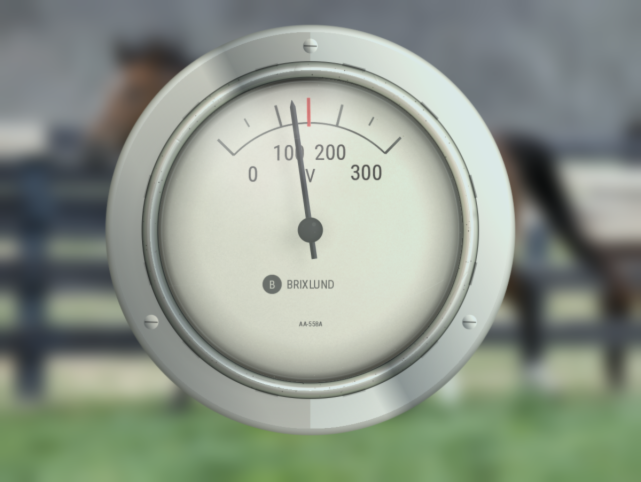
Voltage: 125
